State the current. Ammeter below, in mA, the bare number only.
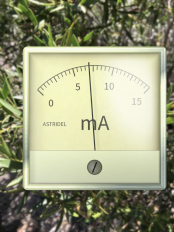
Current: 7
